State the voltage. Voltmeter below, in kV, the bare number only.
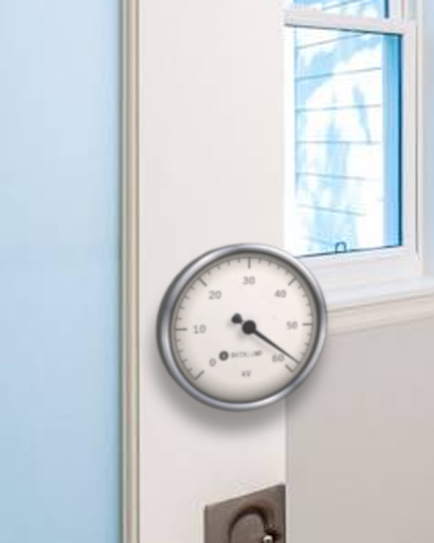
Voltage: 58
